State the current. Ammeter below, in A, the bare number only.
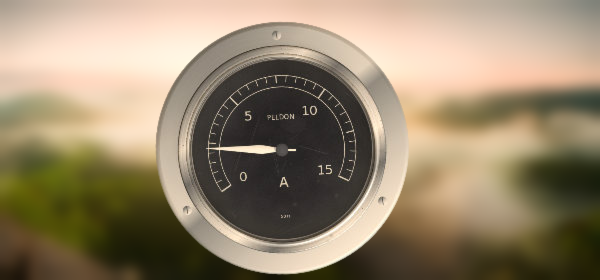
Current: 2.25
